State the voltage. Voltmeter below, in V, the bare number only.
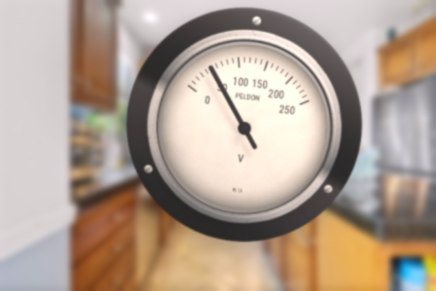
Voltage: 50
